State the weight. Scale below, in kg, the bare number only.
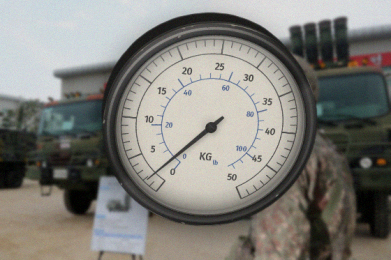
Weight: 2
